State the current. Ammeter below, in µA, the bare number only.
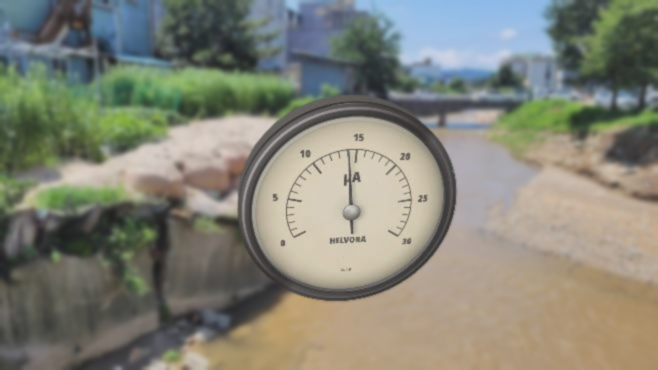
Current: 14
